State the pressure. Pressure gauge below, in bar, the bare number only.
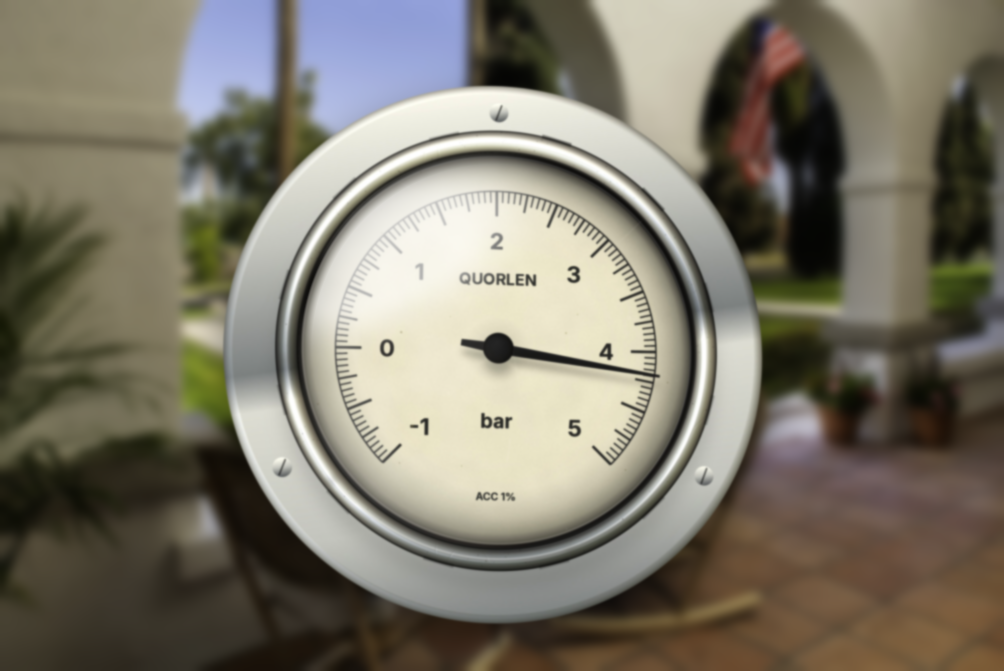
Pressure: 4.2
